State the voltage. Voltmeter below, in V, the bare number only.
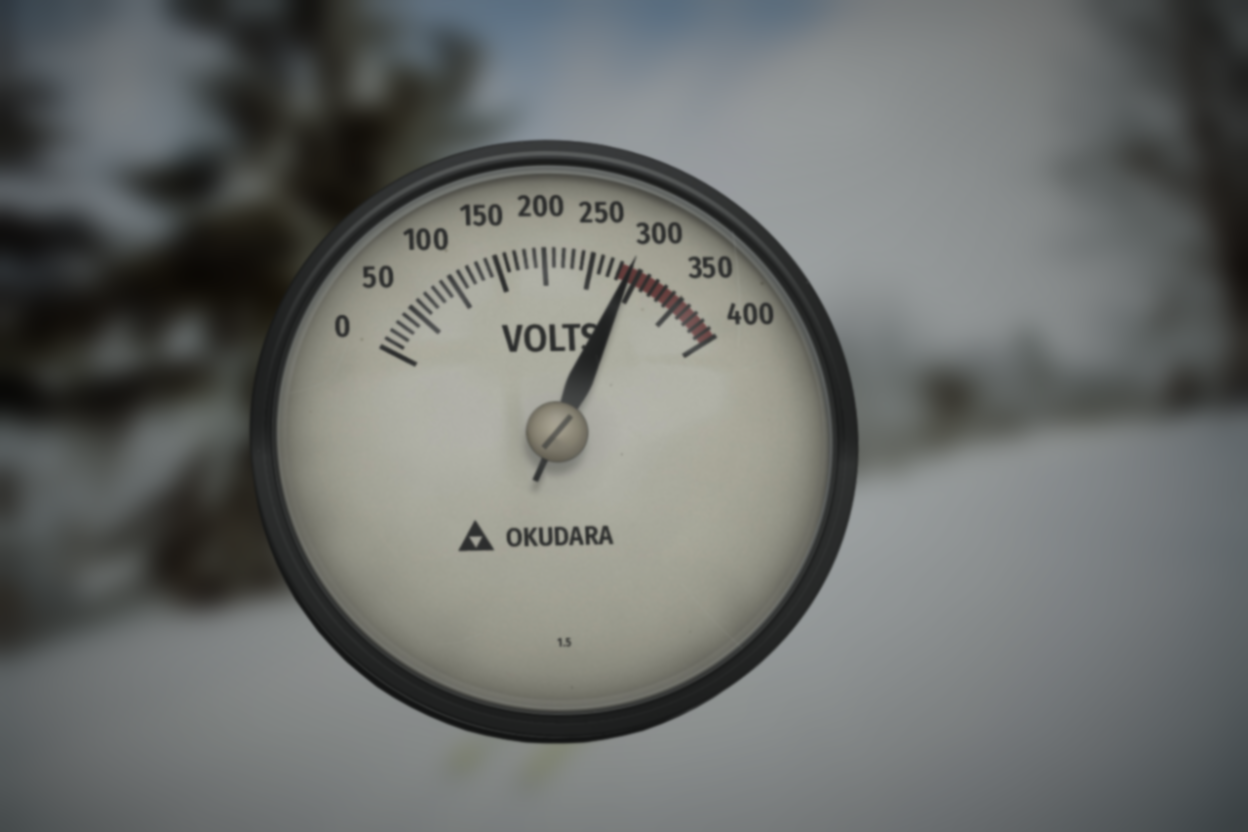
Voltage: 290
